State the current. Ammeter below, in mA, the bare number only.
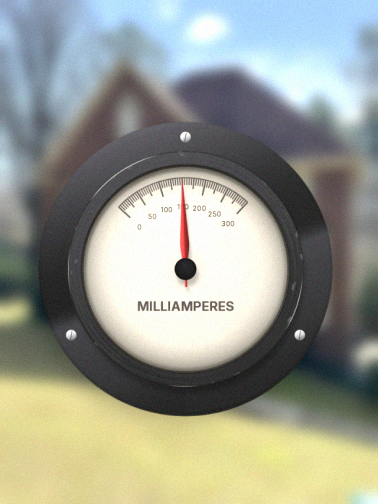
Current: 150
